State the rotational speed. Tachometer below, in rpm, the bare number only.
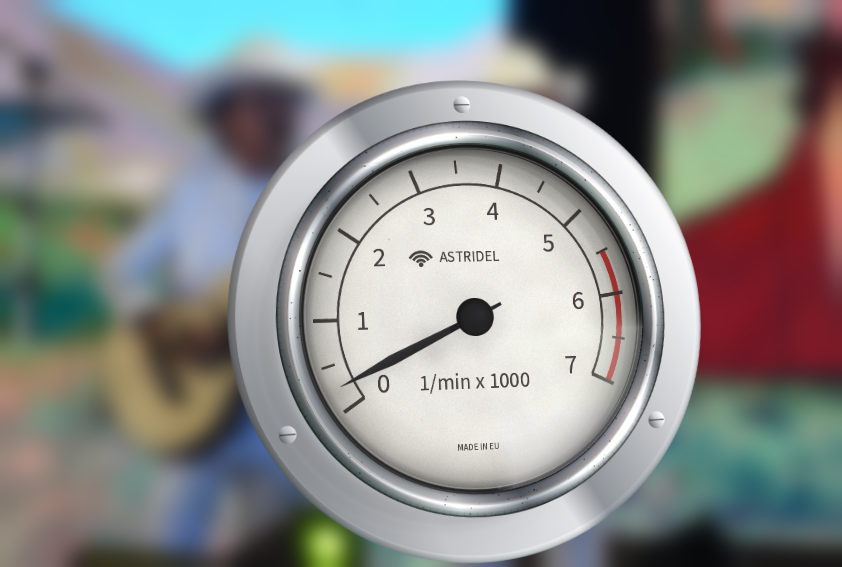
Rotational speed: 250
